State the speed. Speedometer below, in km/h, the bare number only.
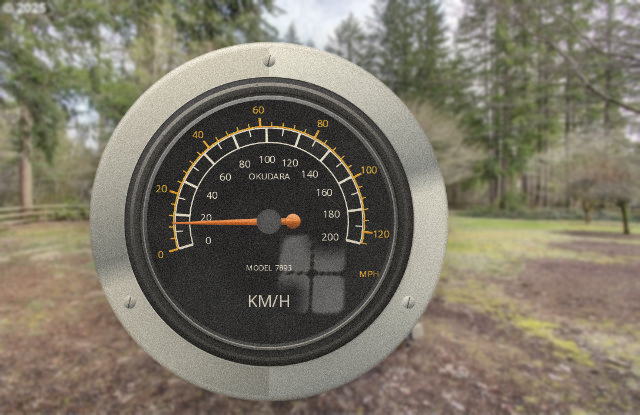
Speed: 15
